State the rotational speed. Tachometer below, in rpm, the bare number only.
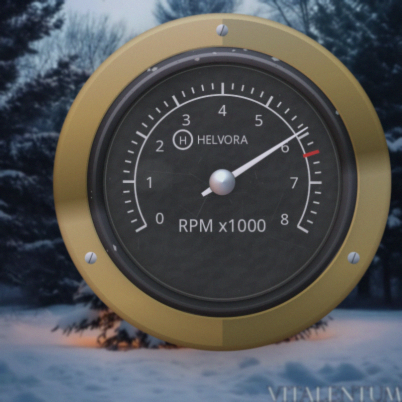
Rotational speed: 5900
